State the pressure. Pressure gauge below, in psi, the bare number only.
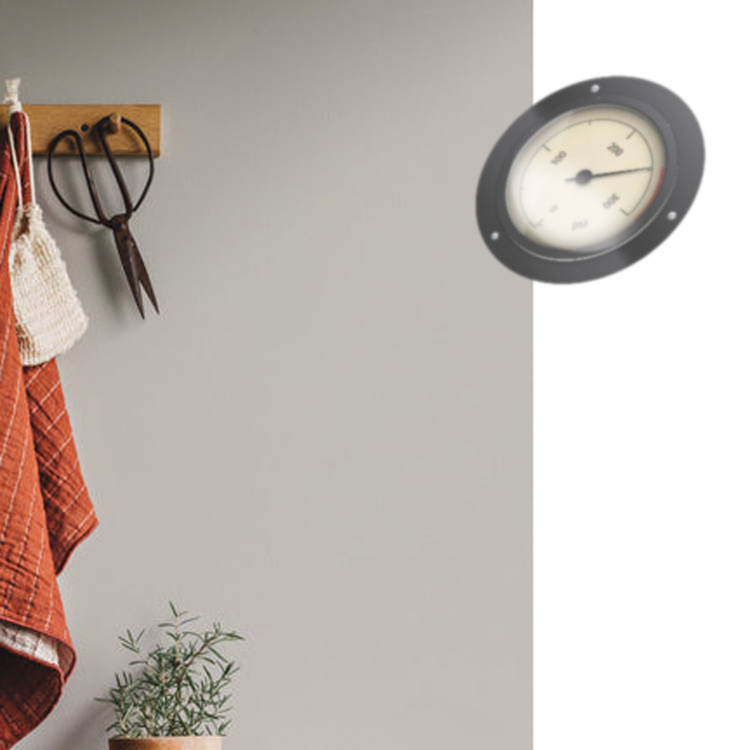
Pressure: 250
